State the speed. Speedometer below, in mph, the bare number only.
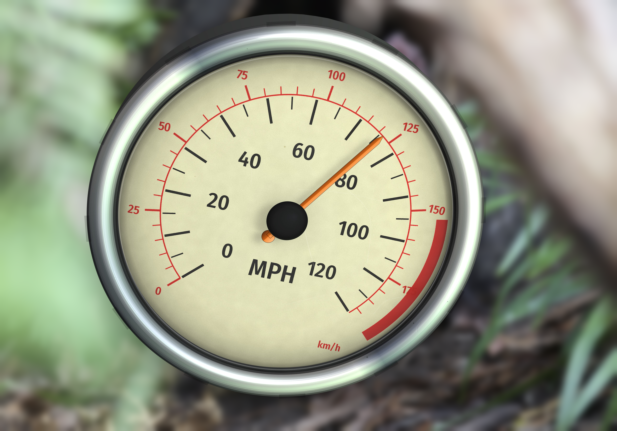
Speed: 75
